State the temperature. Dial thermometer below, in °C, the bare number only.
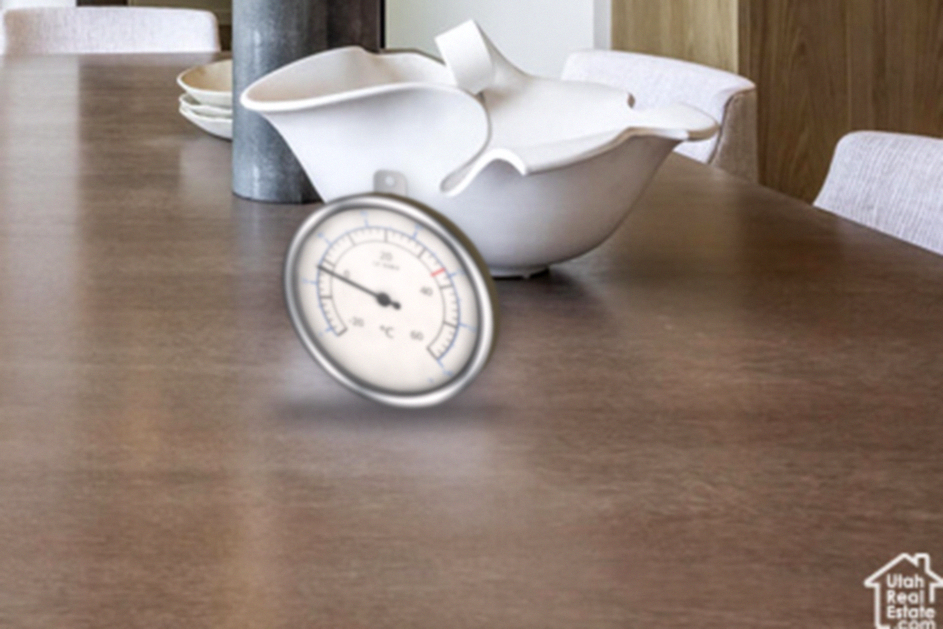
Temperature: -2
